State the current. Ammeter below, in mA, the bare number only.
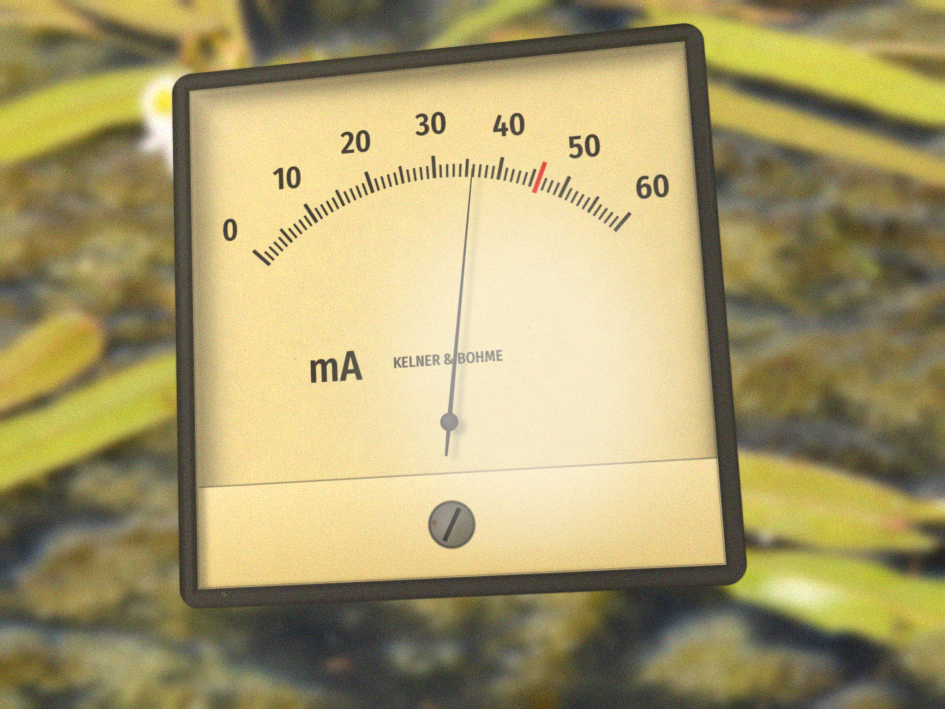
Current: 36
